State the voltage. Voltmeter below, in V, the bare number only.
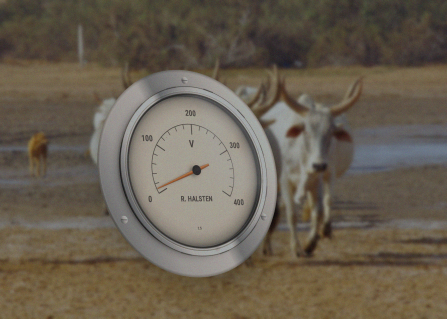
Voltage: 10
